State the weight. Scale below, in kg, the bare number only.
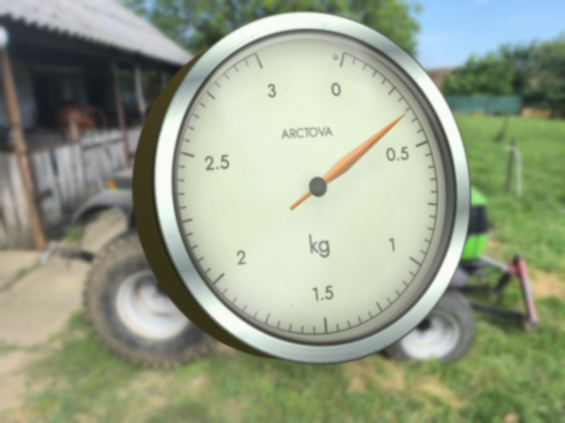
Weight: 0.35
